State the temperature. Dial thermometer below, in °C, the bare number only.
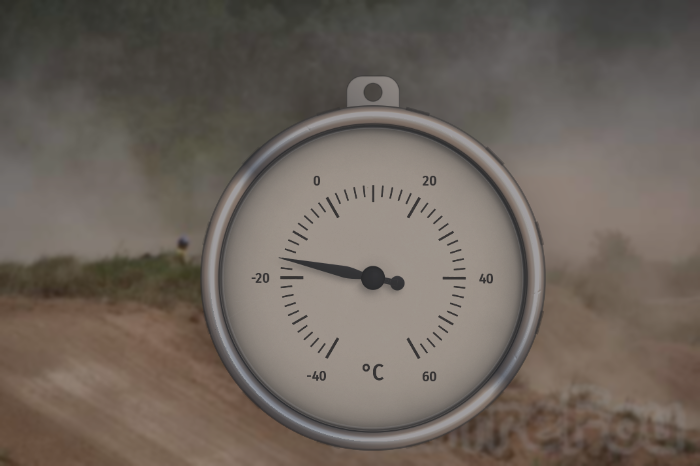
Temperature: -16
